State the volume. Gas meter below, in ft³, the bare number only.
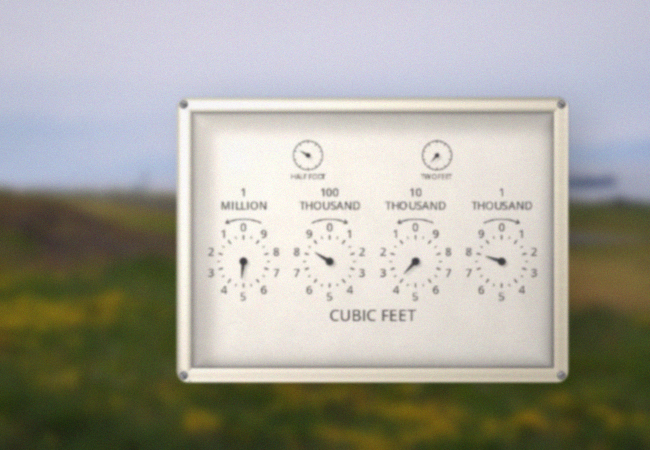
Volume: 483800
